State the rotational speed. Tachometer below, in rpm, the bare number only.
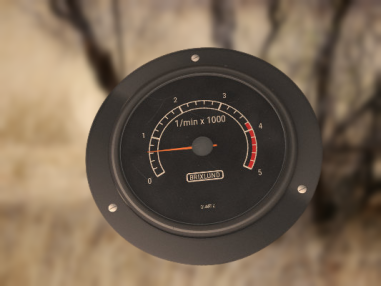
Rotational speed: 600
